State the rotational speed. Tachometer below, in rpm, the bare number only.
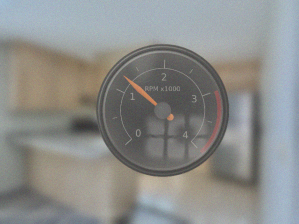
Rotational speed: 1250
